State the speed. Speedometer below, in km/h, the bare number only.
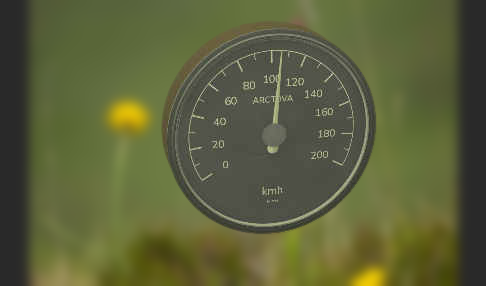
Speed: 105
